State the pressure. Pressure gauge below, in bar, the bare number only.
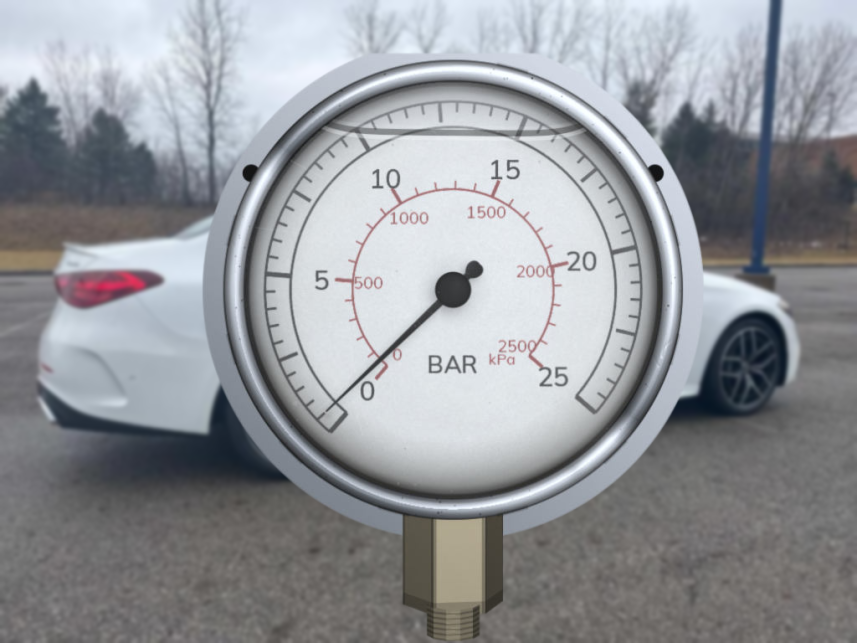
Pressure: 0.5
